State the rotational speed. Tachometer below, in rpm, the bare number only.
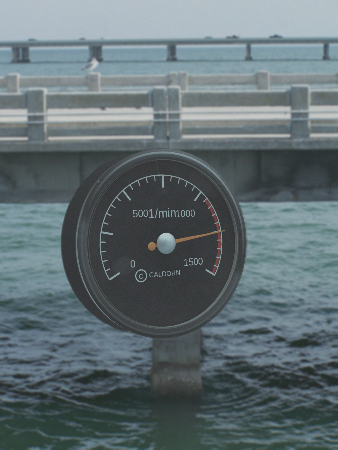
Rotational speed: 1250
